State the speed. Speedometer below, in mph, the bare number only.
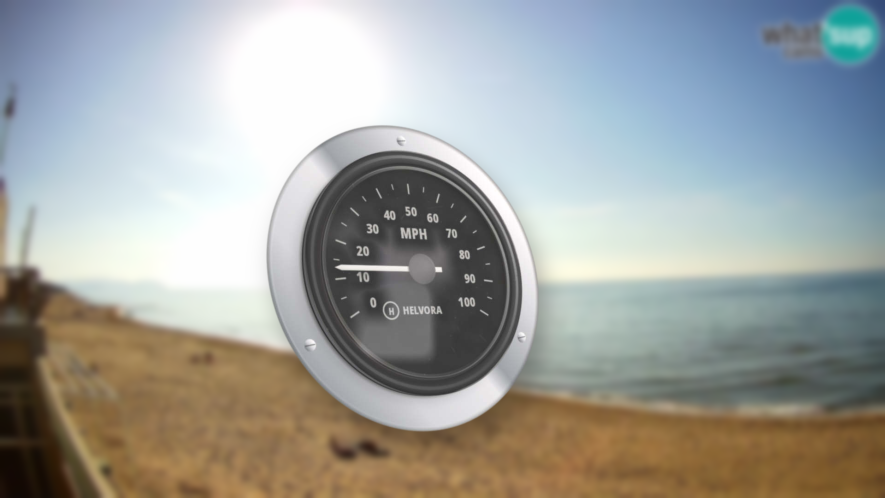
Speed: 12.5
